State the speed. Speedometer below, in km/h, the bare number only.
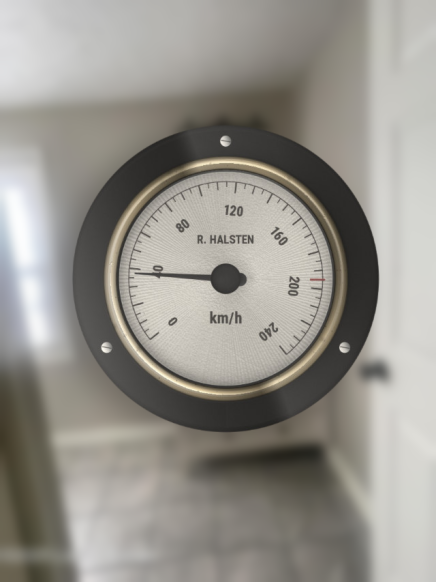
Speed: 37.5
